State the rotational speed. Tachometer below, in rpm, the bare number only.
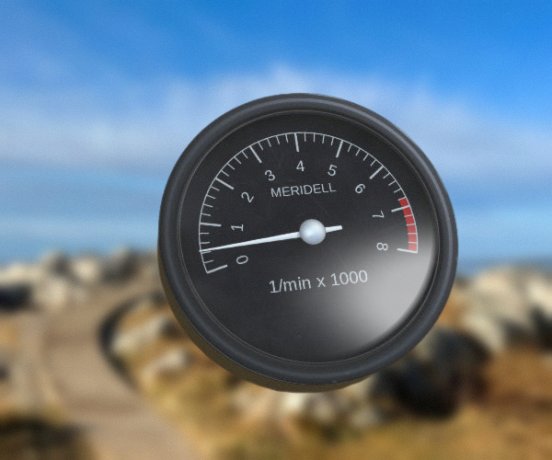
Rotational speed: 400
